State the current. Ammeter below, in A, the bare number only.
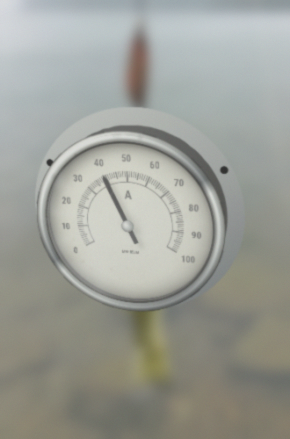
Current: 40
